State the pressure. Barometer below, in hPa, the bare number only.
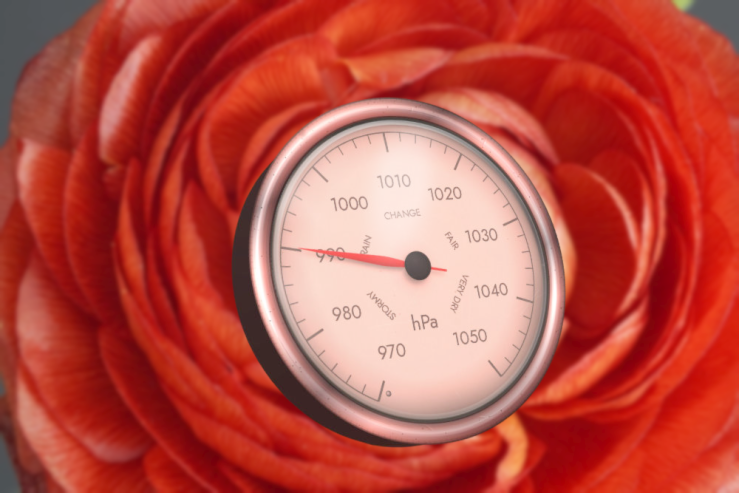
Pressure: 990
